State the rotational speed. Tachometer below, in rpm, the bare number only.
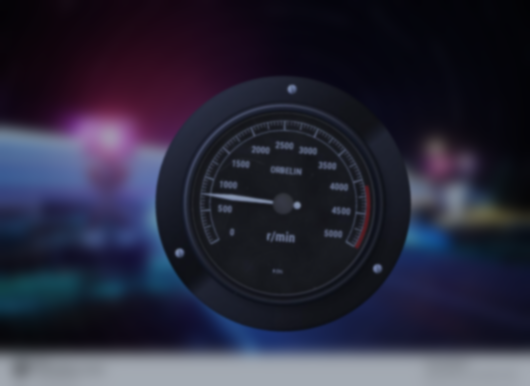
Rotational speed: 750
